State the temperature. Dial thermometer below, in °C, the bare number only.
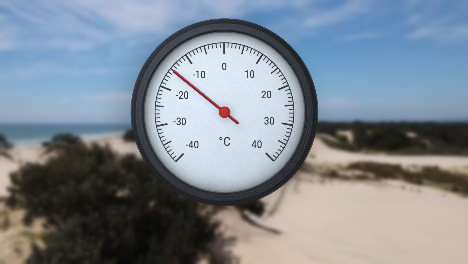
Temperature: -15
